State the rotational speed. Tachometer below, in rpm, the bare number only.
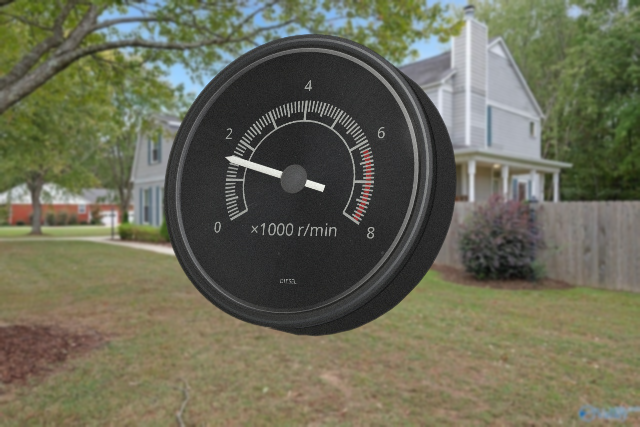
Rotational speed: 1500
